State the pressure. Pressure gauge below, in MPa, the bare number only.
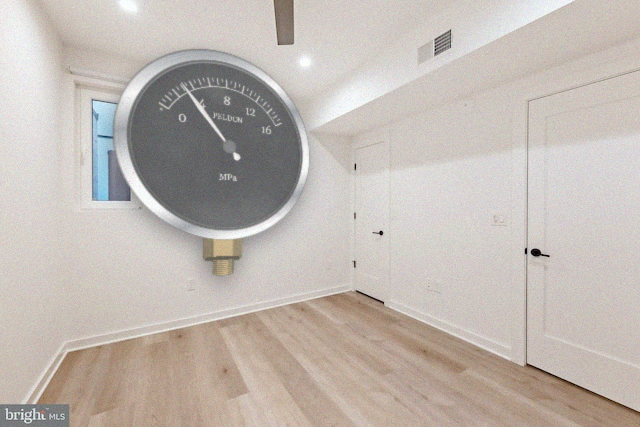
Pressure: 3
